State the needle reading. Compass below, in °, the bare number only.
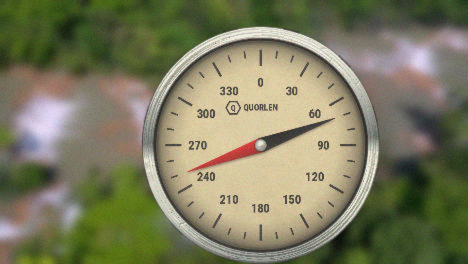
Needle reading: 250
